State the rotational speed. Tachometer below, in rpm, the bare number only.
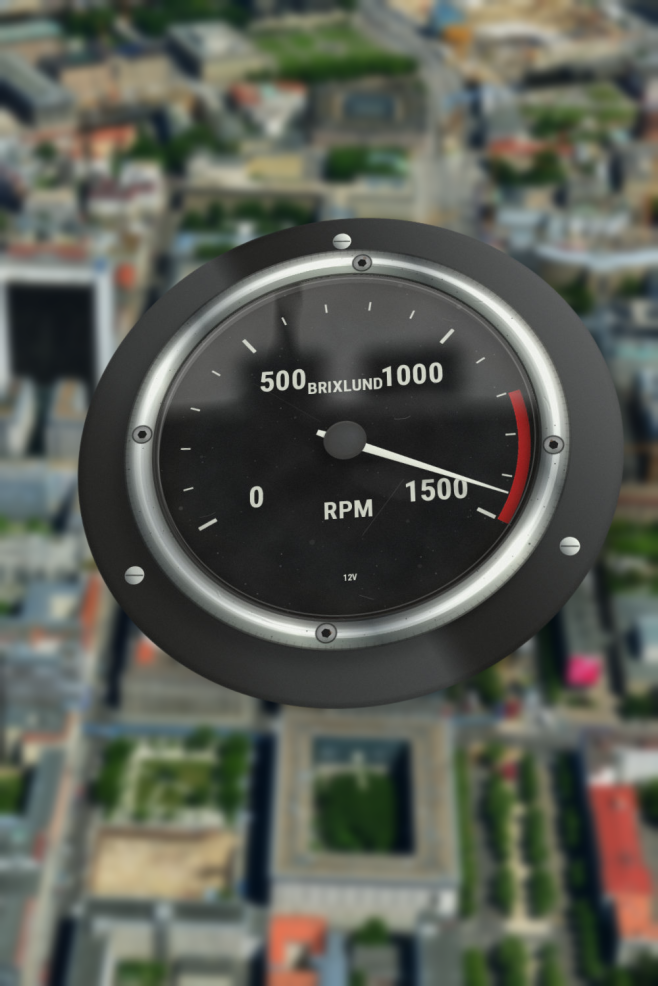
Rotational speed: 1450
